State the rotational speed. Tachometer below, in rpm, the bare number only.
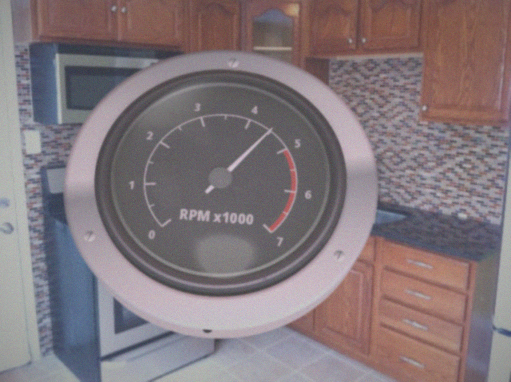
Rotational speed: 4500
